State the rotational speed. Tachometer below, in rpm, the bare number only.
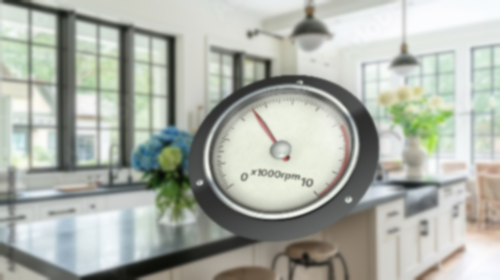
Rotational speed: 3500
